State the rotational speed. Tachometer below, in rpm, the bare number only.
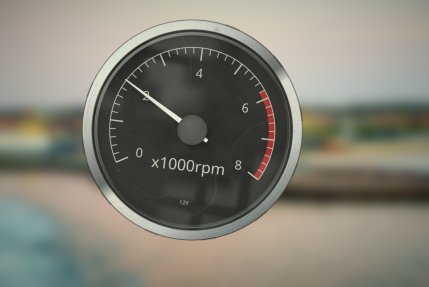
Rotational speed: 2000
